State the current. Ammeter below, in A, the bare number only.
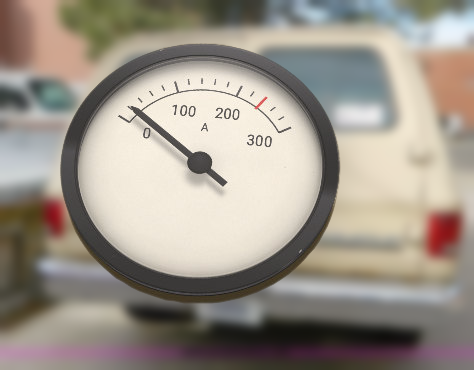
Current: 20
